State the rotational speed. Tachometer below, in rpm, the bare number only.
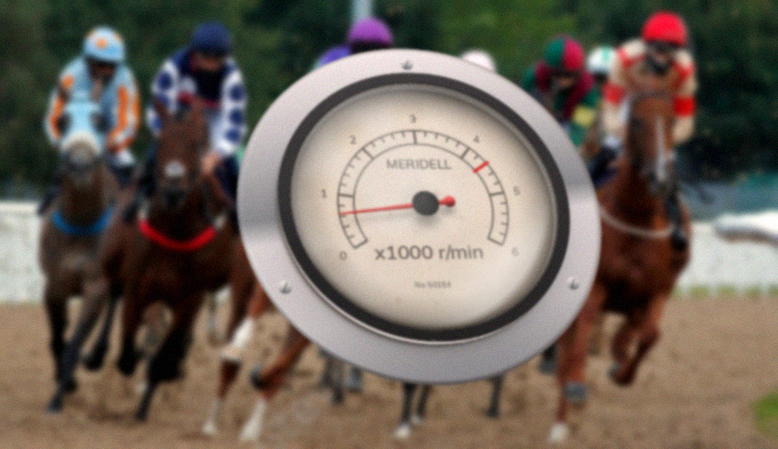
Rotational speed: 600
